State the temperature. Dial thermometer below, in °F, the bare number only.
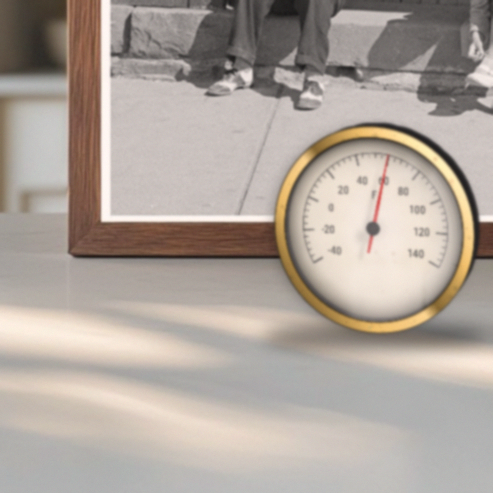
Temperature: 60
